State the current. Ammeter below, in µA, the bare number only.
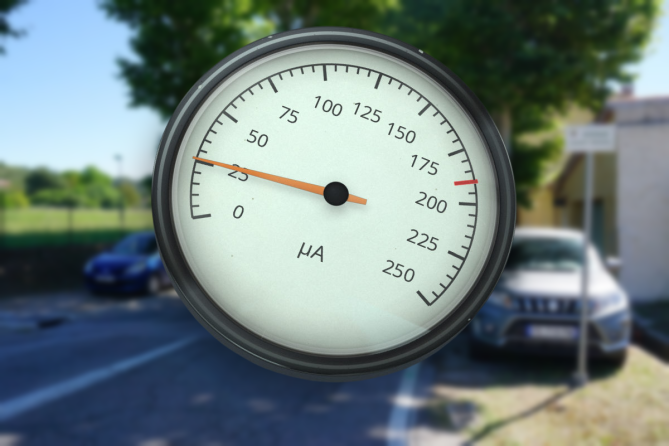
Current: 25
